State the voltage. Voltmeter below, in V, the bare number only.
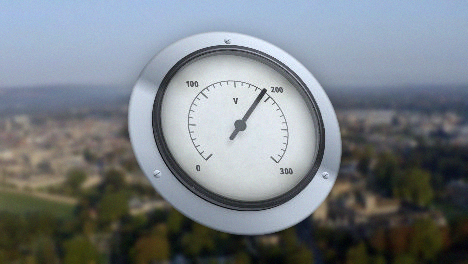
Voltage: 190
